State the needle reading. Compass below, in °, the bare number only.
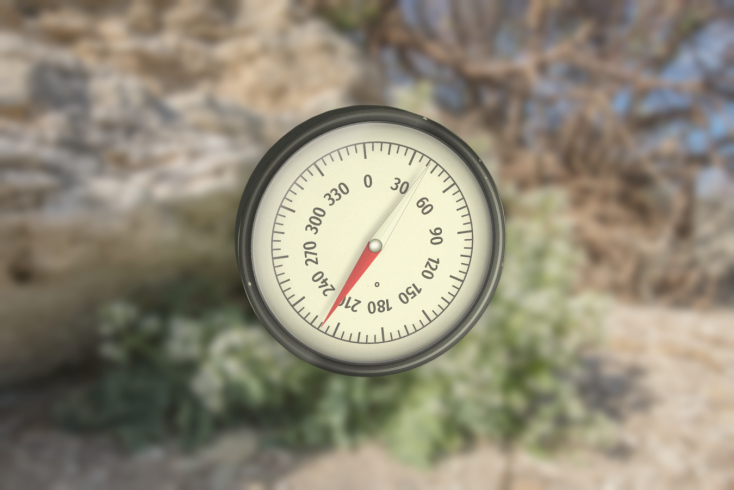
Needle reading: 220
